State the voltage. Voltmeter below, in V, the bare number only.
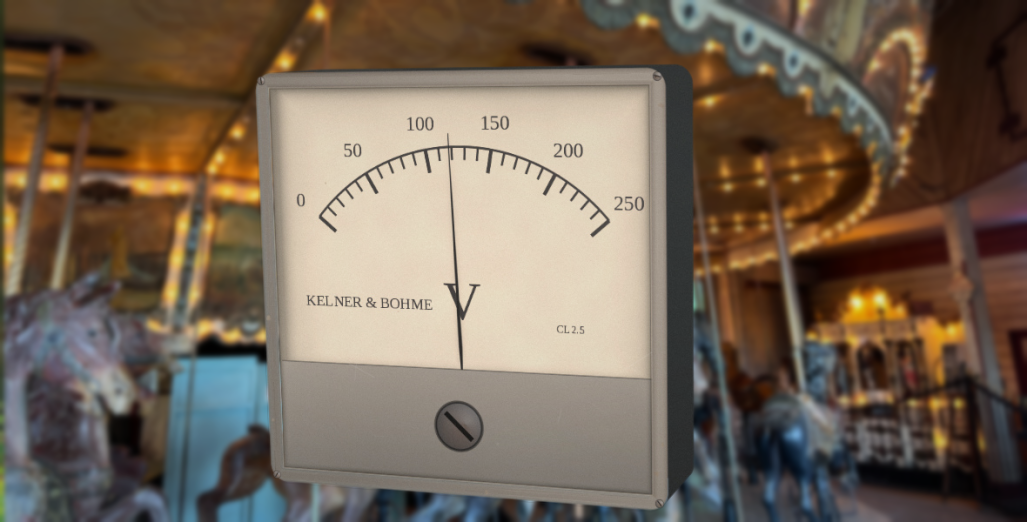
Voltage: 120
